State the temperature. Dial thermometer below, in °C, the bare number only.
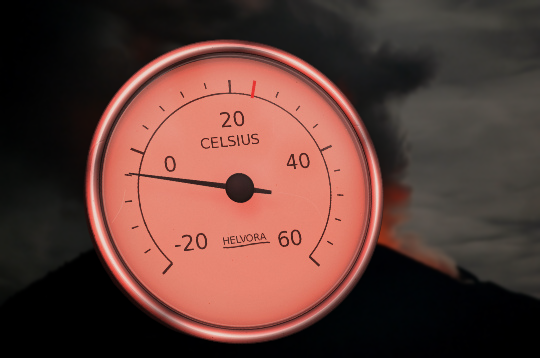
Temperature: -4
